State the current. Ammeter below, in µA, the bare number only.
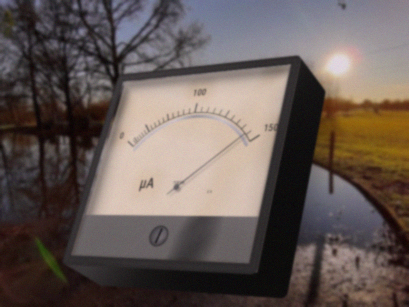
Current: 145
